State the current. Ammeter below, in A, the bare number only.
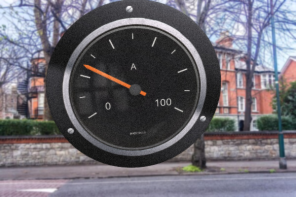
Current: 25
